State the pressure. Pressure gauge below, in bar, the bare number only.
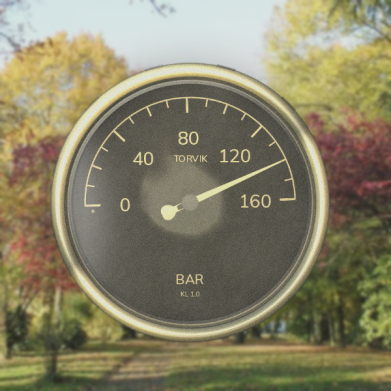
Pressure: 140
